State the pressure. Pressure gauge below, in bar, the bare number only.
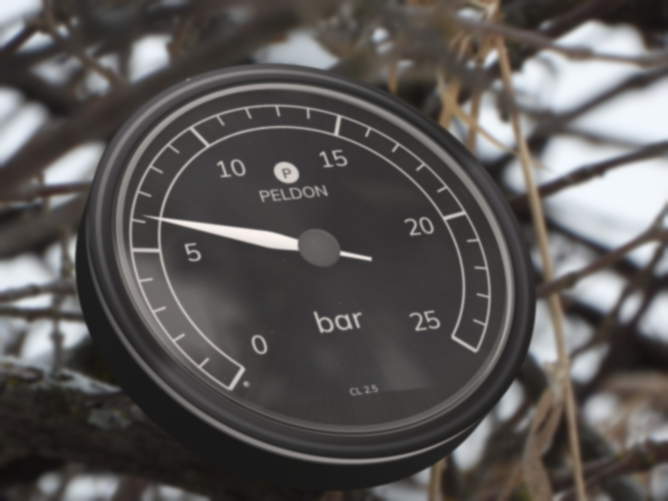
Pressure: 6
